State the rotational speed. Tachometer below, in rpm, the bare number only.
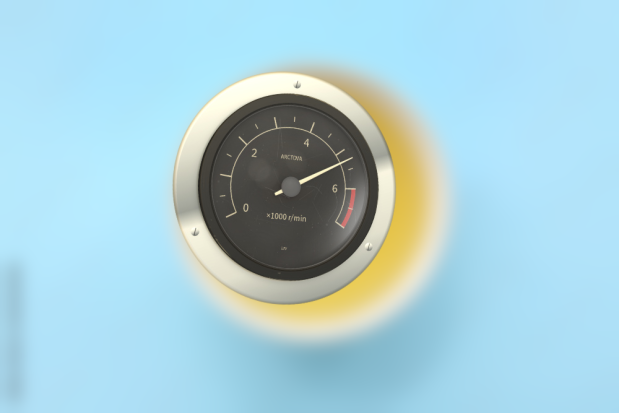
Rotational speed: 5250
